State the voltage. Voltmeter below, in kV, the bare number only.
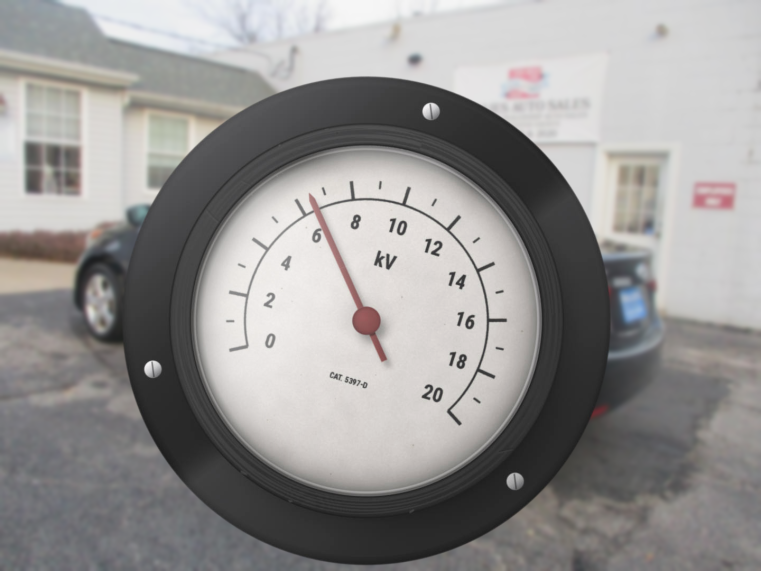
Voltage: 6.5
